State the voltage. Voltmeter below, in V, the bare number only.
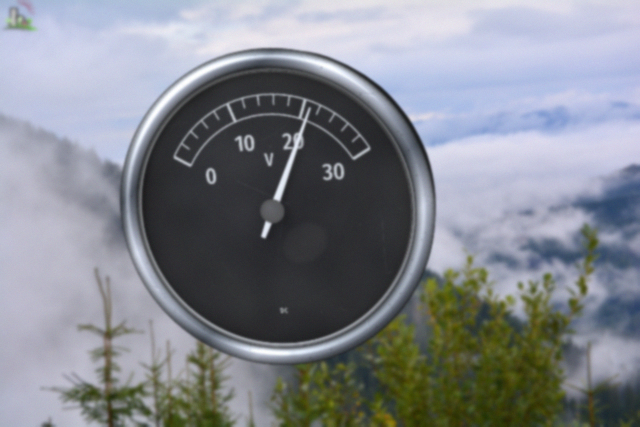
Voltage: 21
